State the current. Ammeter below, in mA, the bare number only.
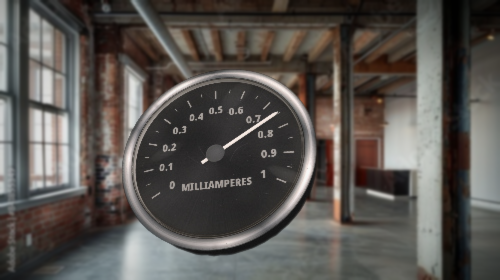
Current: 0.75
